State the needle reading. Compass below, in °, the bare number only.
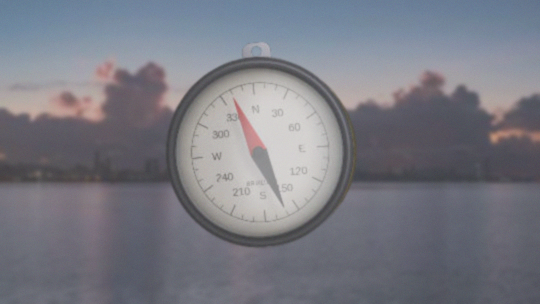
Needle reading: 340
